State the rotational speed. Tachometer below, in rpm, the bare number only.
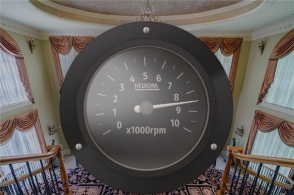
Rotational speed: 8500
